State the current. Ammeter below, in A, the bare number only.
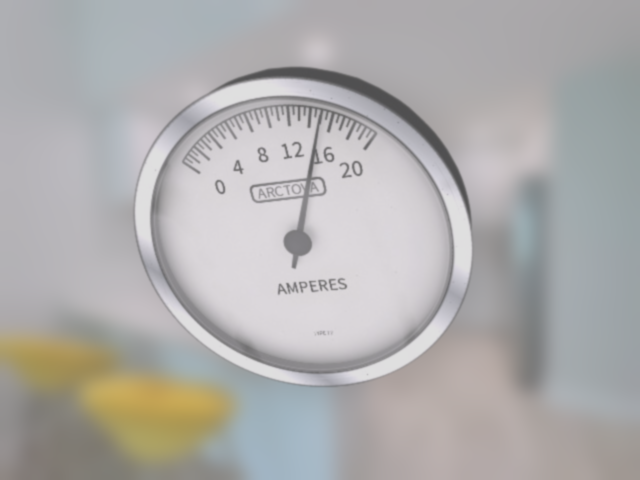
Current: 15
